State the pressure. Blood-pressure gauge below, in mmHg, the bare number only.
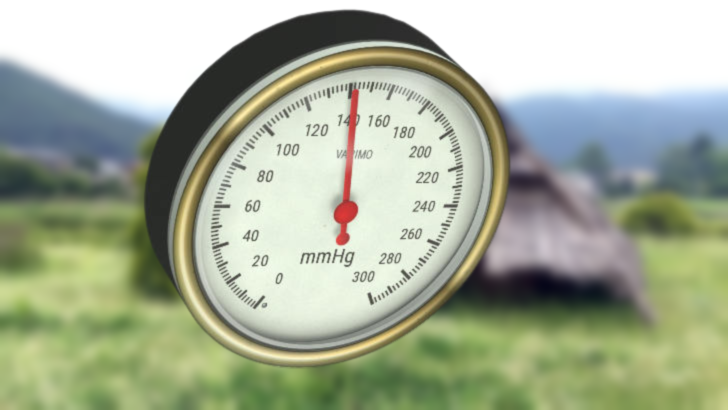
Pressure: 140
